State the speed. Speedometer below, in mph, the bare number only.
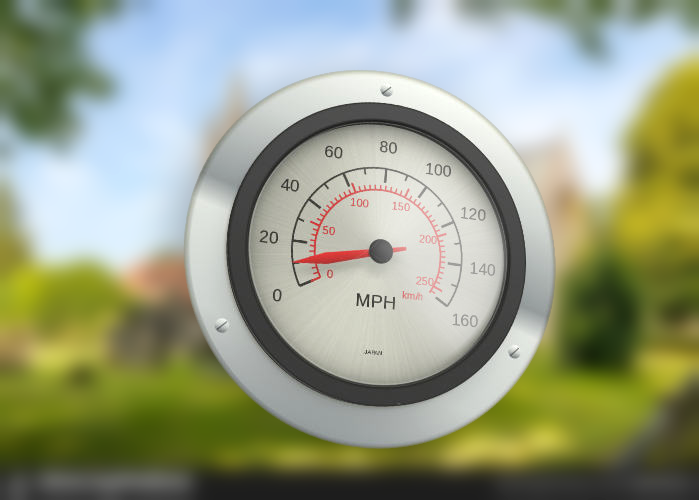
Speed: 10
